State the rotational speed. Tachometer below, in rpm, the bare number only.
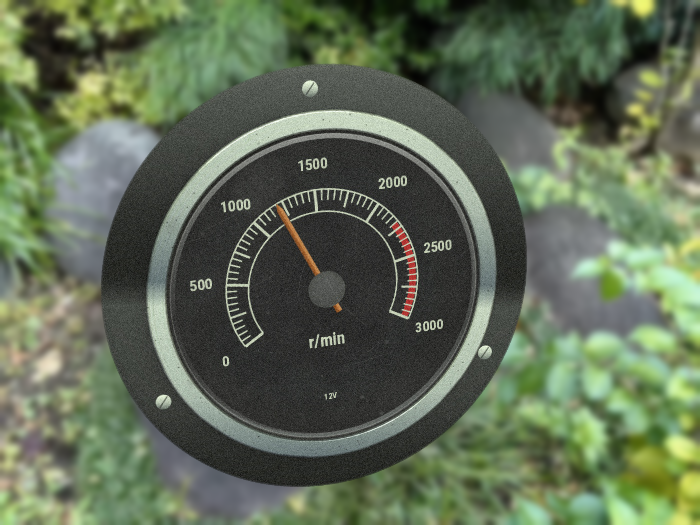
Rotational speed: 1200
